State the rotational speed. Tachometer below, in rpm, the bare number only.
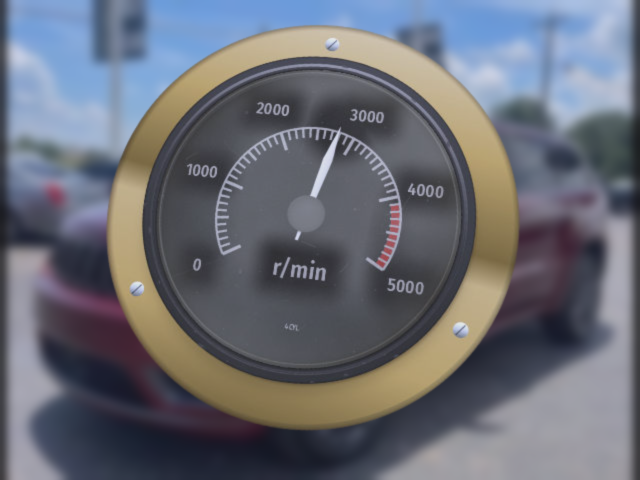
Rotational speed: 2800
